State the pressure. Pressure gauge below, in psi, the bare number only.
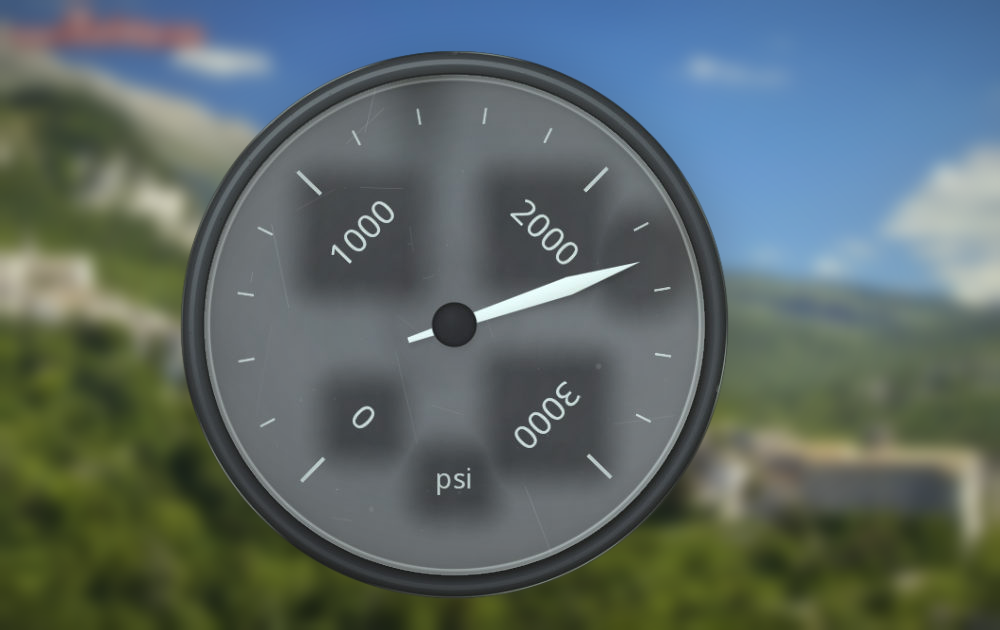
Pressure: 2300
